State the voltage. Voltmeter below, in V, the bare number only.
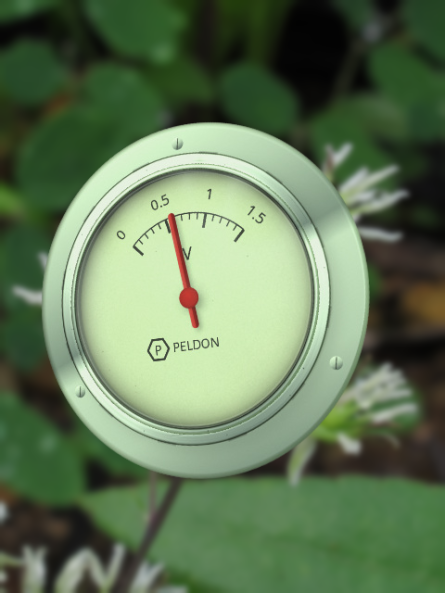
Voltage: 0.6
